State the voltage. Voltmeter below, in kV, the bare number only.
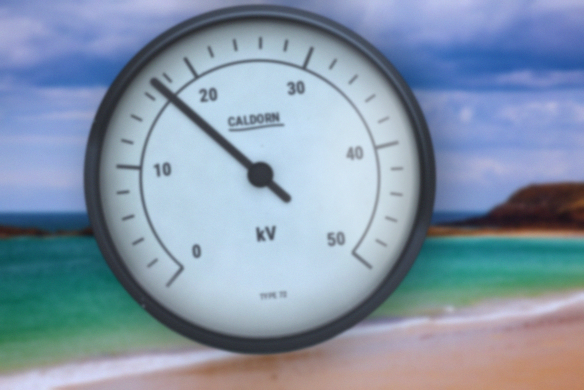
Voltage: 17
